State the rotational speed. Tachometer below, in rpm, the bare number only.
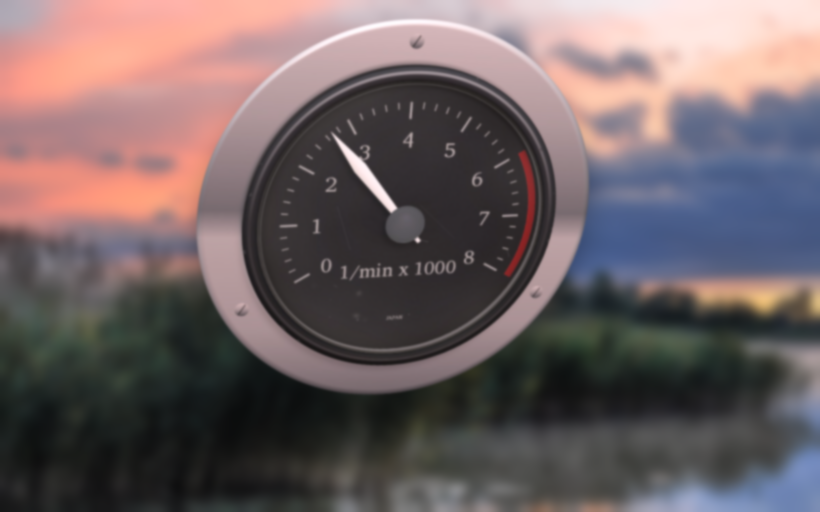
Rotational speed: 2700
